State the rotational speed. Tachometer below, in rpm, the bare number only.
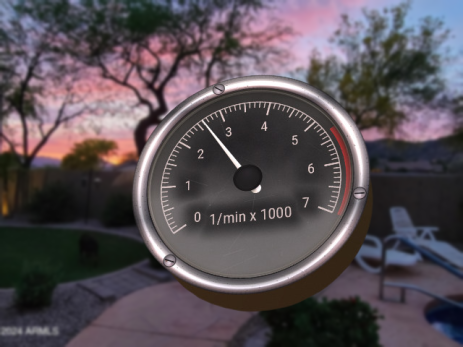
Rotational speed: 2600
